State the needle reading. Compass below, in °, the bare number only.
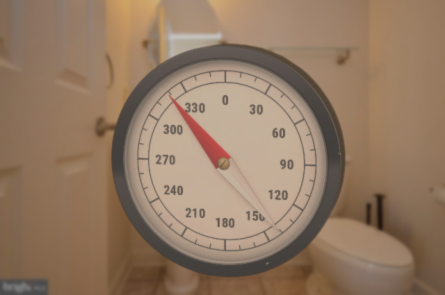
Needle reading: 320
